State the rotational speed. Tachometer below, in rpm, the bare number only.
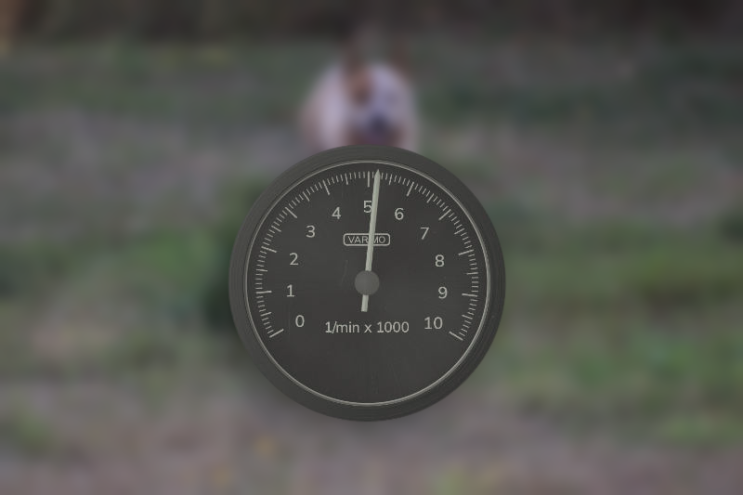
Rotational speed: 5200
